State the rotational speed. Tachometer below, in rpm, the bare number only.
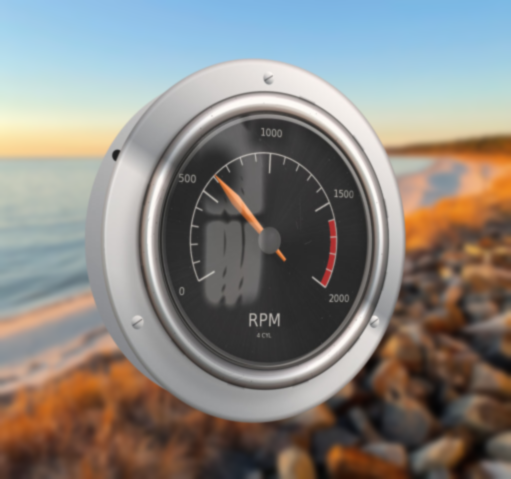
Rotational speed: 600
